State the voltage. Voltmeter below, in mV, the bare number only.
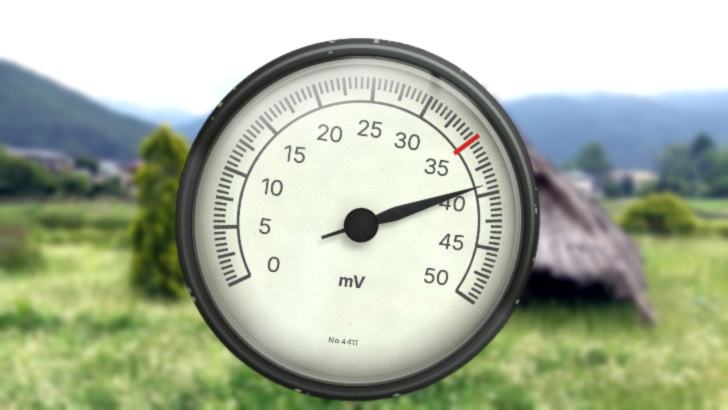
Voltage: 39
